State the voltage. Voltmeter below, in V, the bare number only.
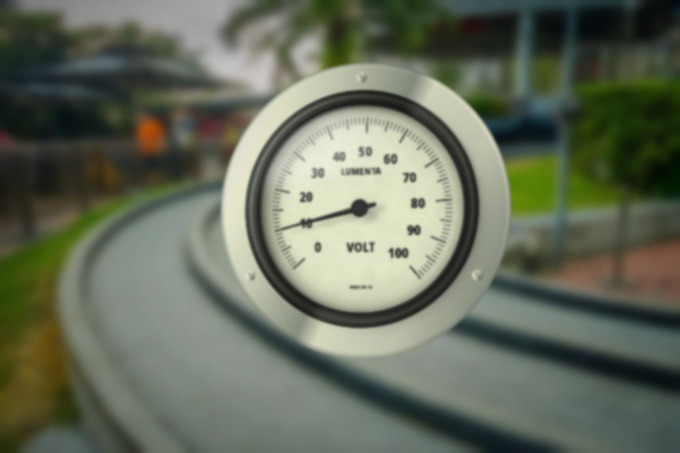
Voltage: 10
